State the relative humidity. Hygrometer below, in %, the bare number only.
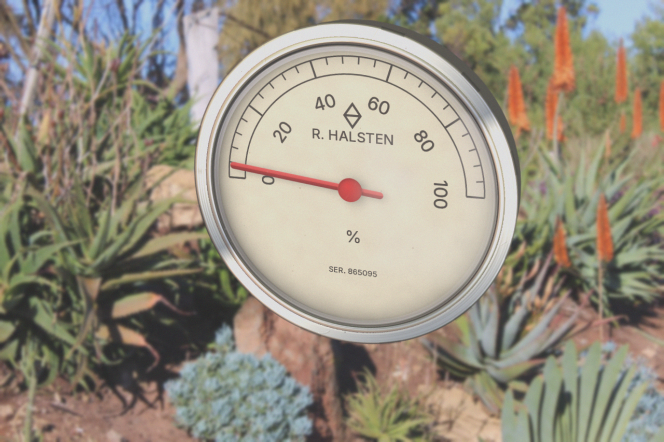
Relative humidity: 4
